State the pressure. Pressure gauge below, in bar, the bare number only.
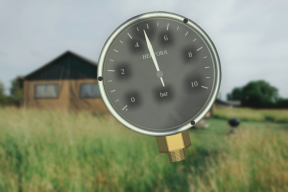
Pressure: 4.75
